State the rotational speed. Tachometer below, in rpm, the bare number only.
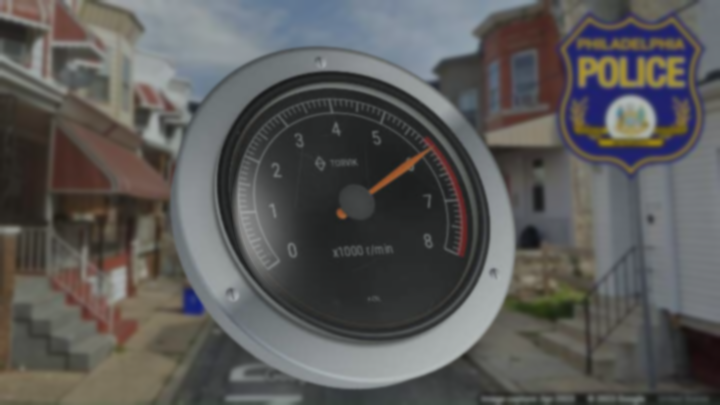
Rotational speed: 6000
